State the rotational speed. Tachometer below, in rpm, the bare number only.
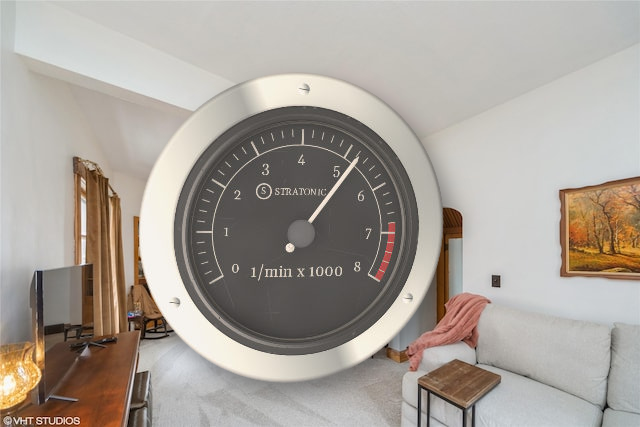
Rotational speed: 5200
